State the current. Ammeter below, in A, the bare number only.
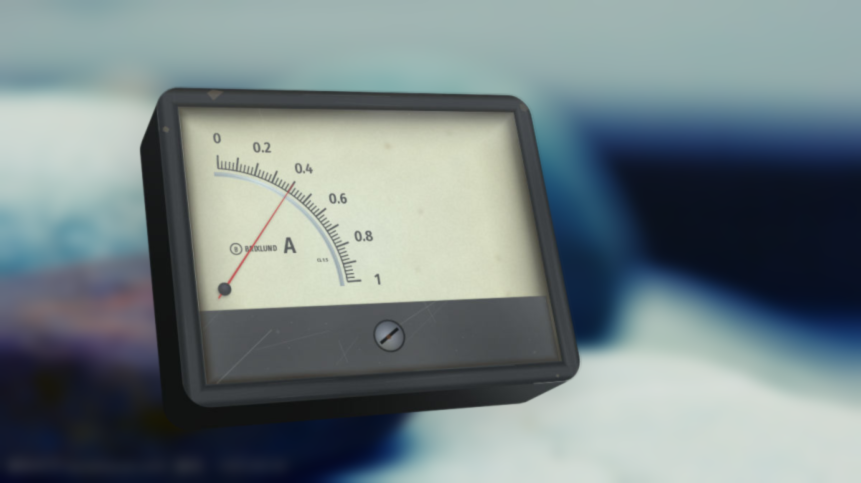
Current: 0.4
